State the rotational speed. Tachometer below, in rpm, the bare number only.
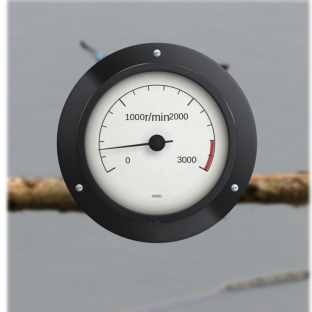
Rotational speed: 300
